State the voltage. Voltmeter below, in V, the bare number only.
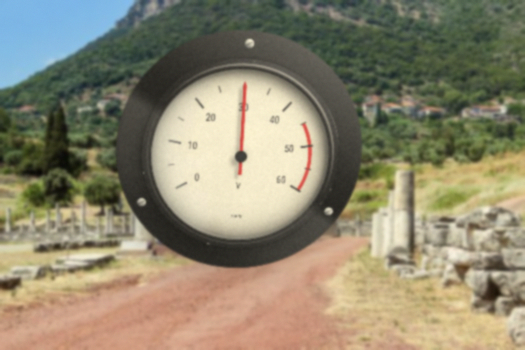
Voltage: 30
